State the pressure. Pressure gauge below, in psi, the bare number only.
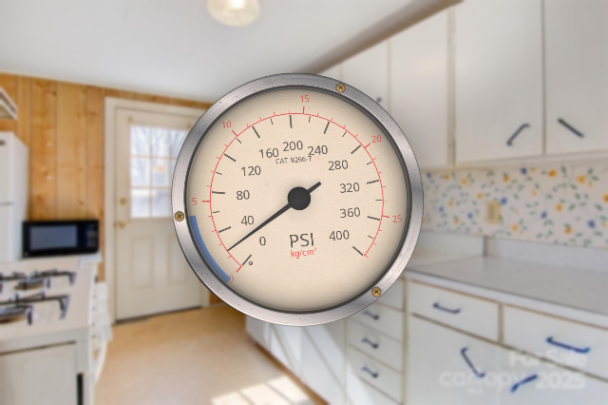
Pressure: 20
